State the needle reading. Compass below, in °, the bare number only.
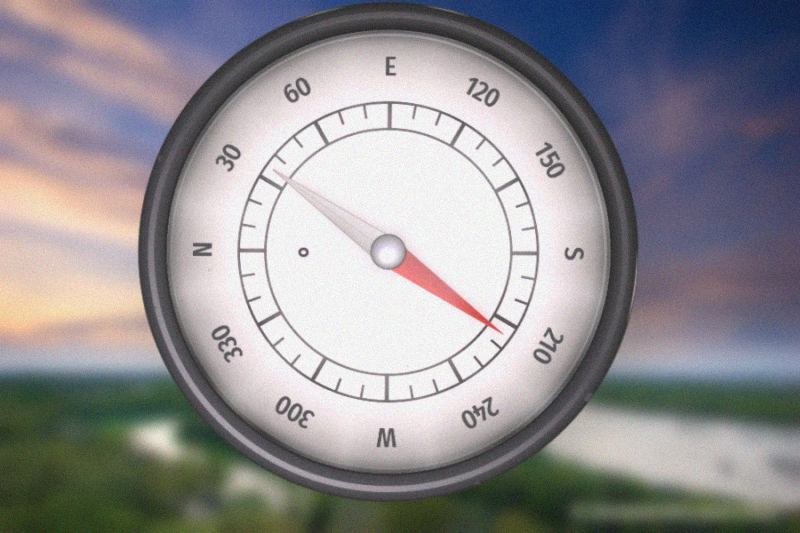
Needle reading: 215
